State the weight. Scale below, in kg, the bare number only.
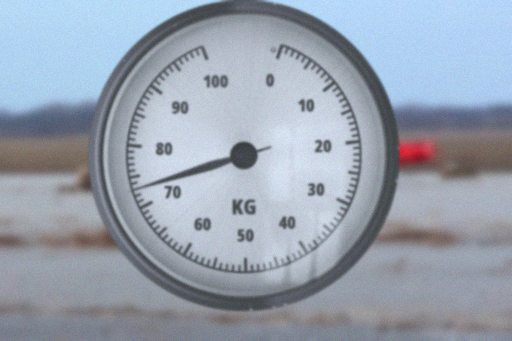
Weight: 73
